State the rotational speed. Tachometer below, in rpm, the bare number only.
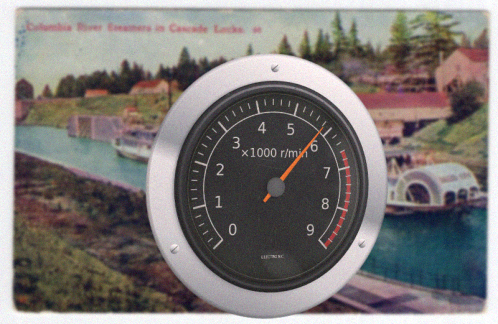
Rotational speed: 5800
